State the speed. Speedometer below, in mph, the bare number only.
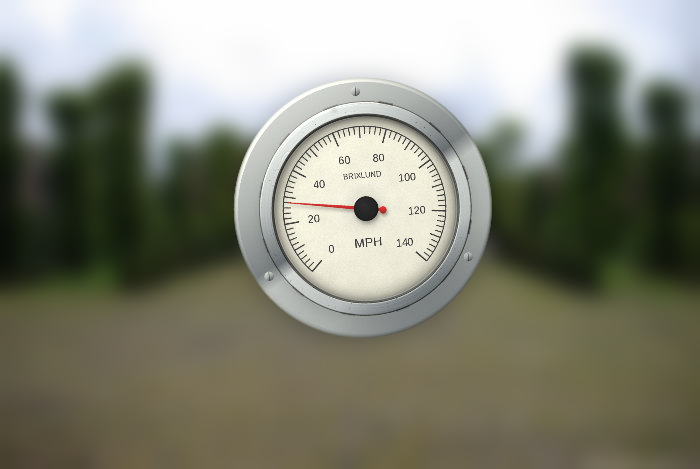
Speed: 28
